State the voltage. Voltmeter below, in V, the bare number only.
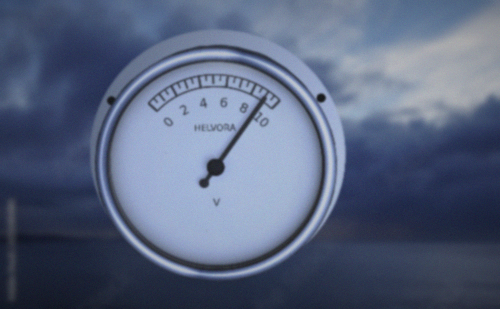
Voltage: 9
